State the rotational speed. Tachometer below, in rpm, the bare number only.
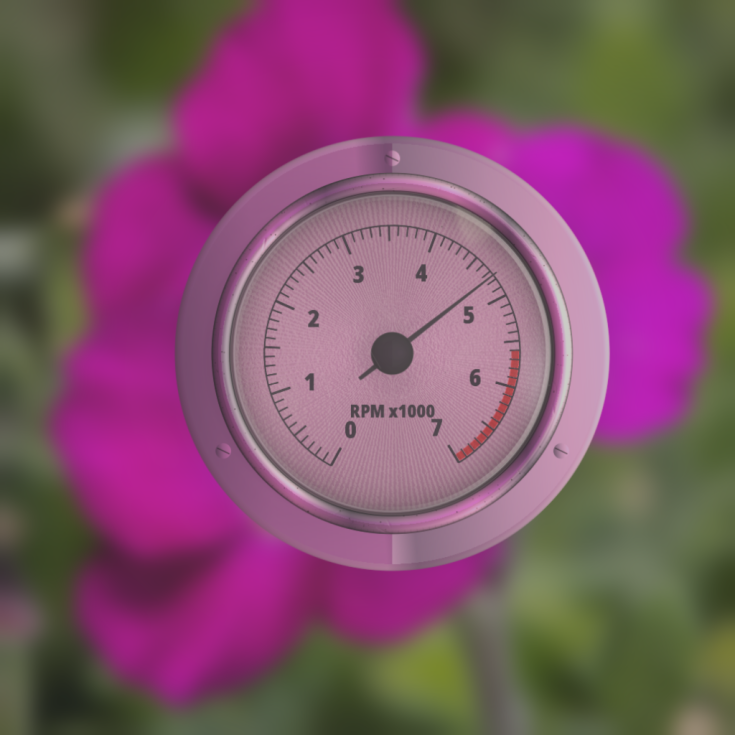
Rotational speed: 4750
